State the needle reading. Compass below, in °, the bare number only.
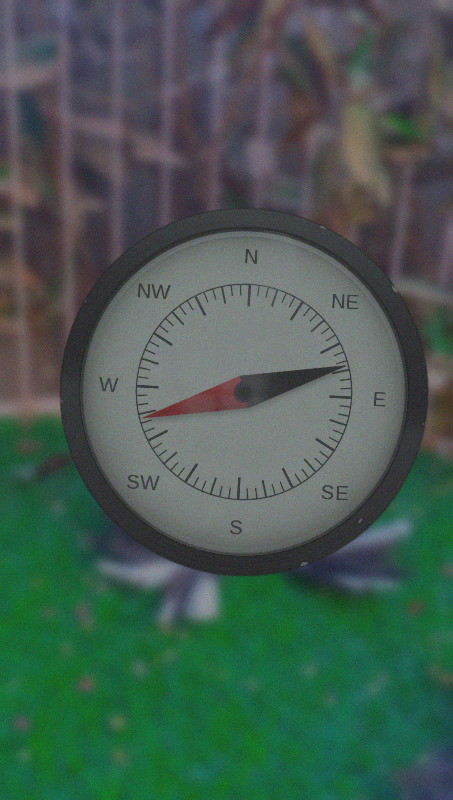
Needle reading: 252.5
